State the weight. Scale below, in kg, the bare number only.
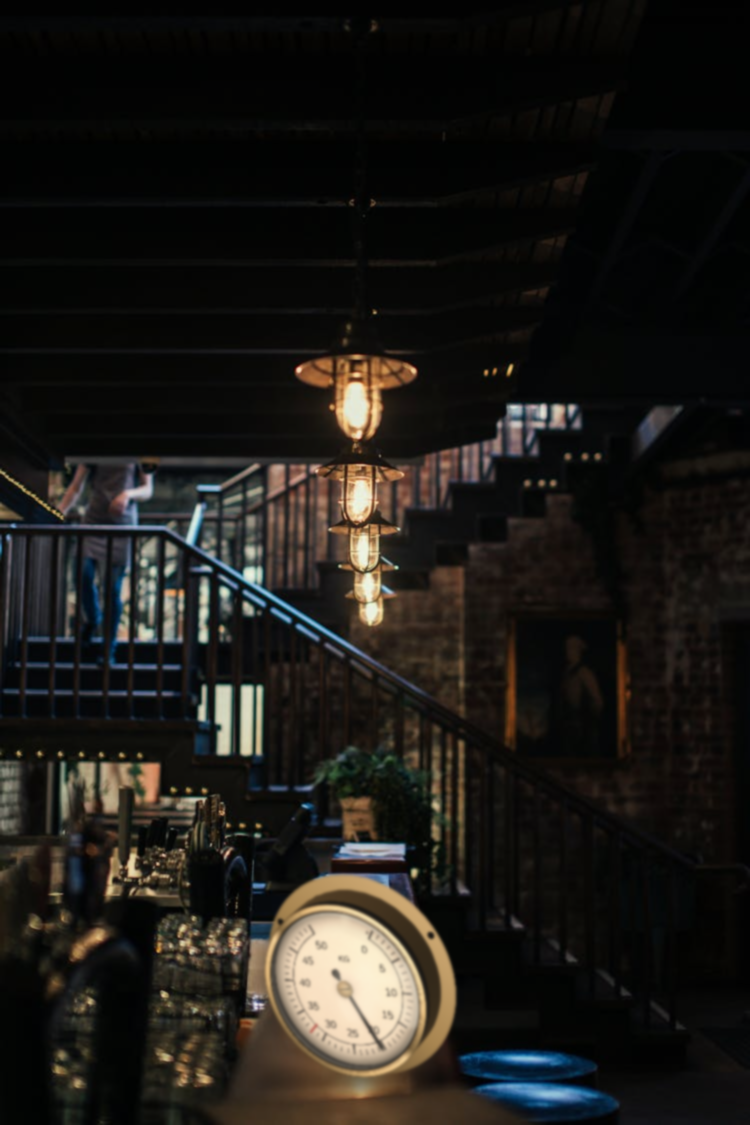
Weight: 20
